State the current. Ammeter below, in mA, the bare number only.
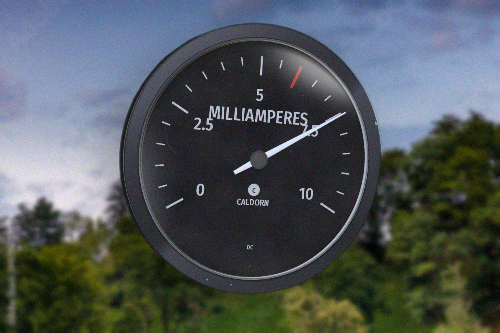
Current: 7.5
